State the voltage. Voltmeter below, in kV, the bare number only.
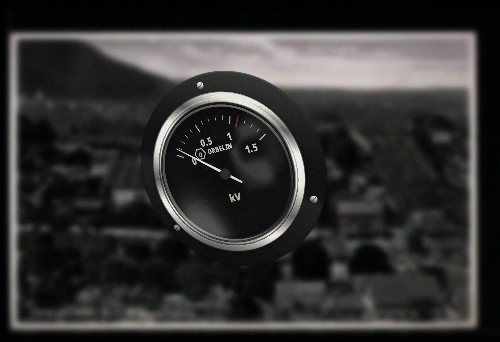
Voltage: 0.1
